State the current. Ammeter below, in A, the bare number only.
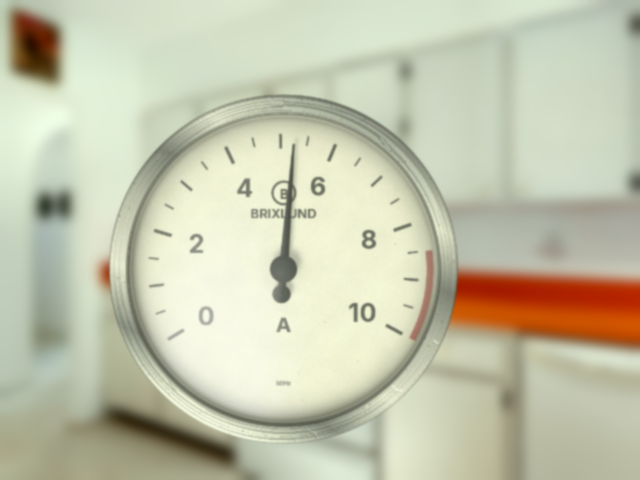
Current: 5.25
